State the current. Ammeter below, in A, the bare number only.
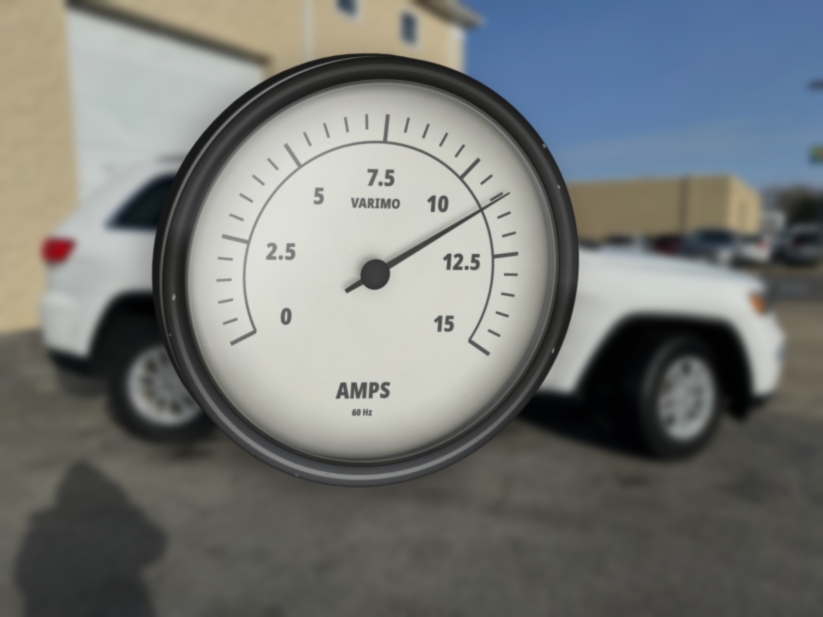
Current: 11
